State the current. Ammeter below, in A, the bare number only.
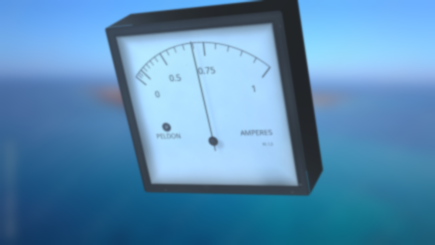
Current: 0.7
